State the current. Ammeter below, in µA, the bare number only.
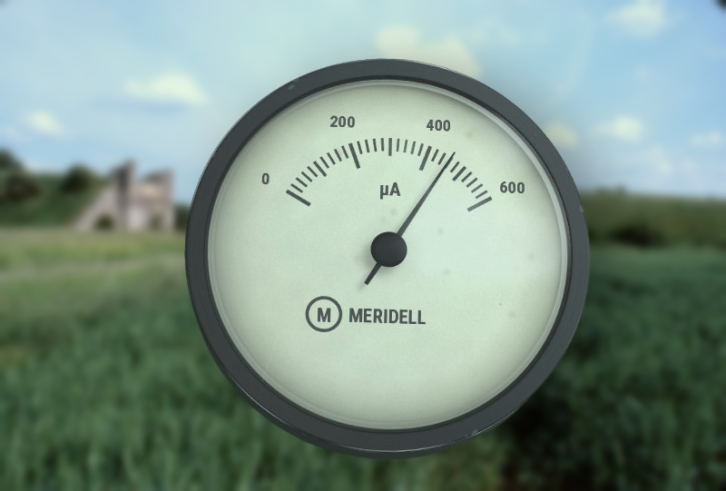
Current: 460
